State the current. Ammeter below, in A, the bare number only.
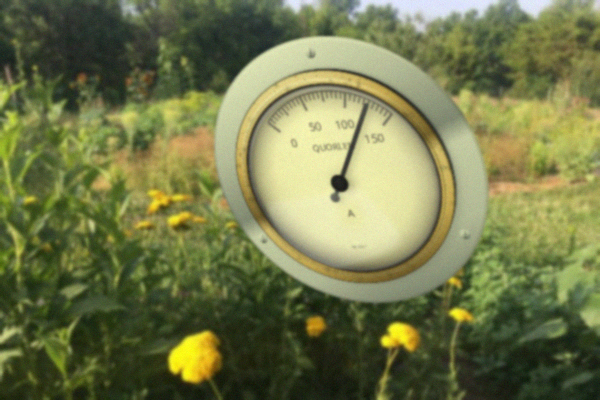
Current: 125
